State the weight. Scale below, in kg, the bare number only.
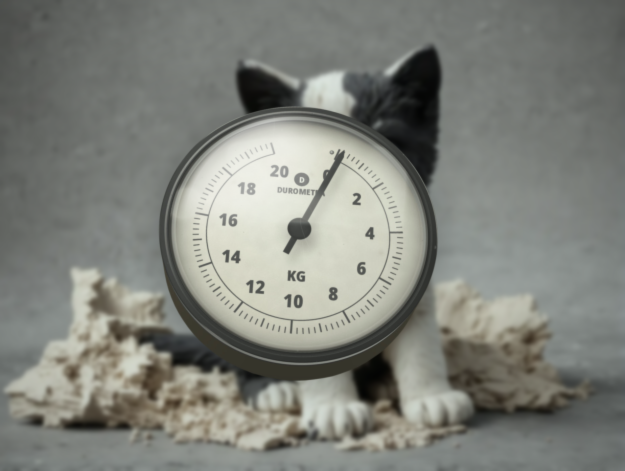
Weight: 0.2
